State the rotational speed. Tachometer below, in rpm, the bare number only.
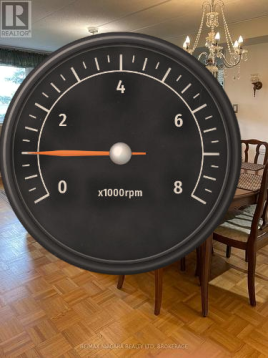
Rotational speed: 1000
